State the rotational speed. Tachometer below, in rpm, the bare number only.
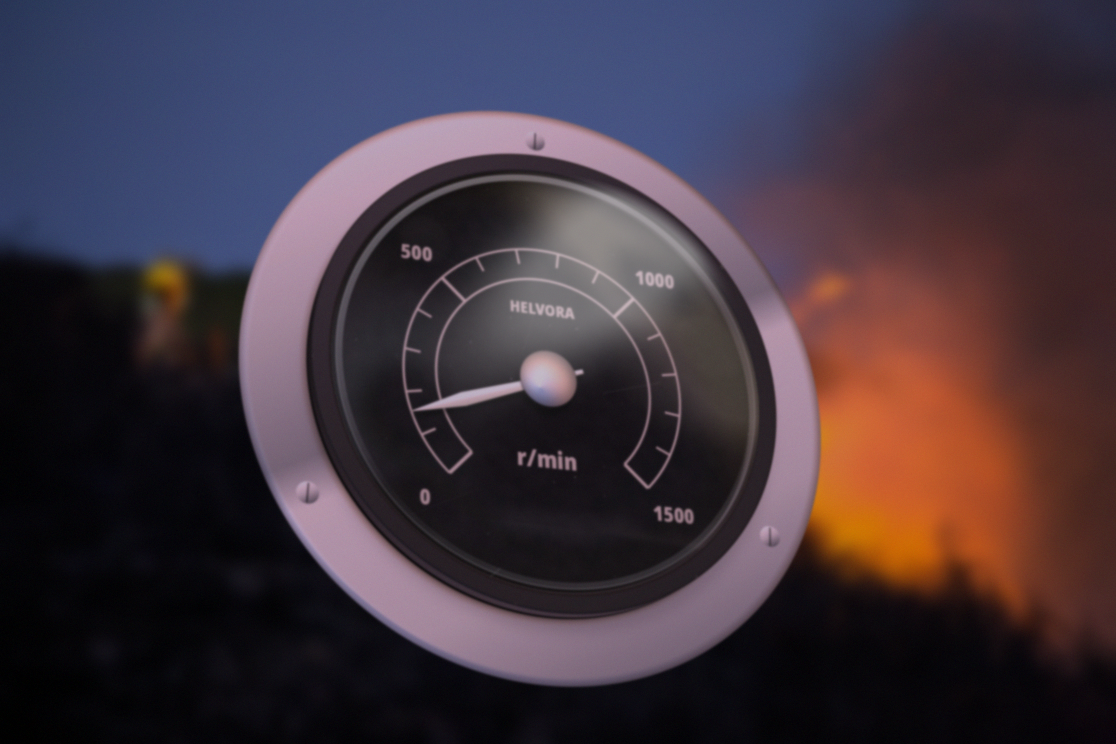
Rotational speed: 150
